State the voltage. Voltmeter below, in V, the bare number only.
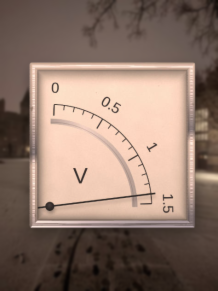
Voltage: 1.4
